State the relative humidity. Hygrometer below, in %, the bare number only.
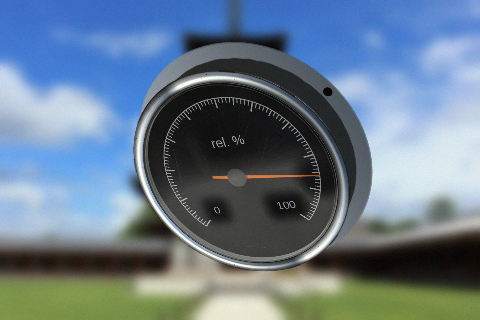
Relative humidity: 85
